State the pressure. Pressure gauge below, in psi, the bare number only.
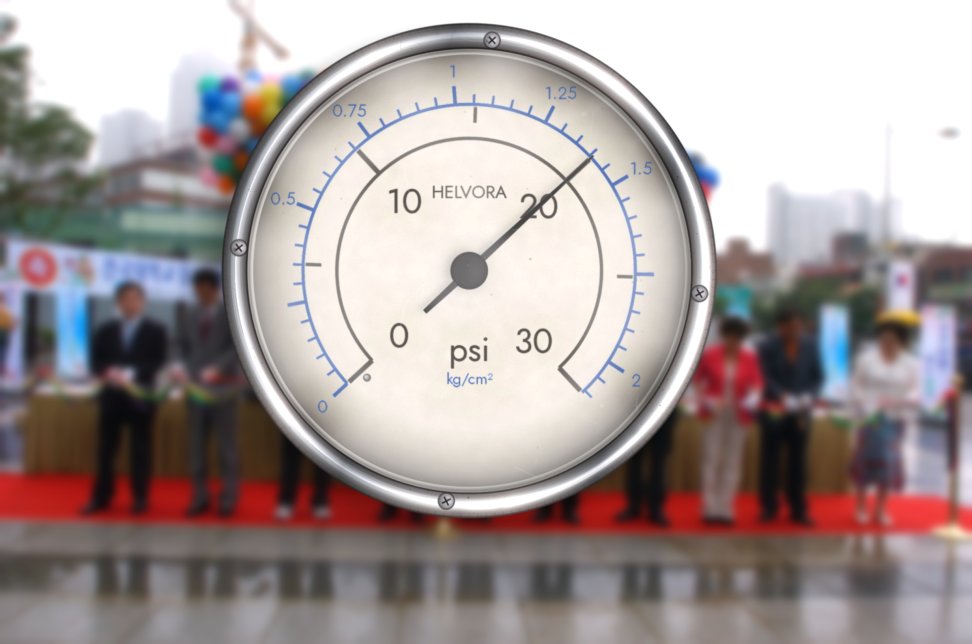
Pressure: 20
